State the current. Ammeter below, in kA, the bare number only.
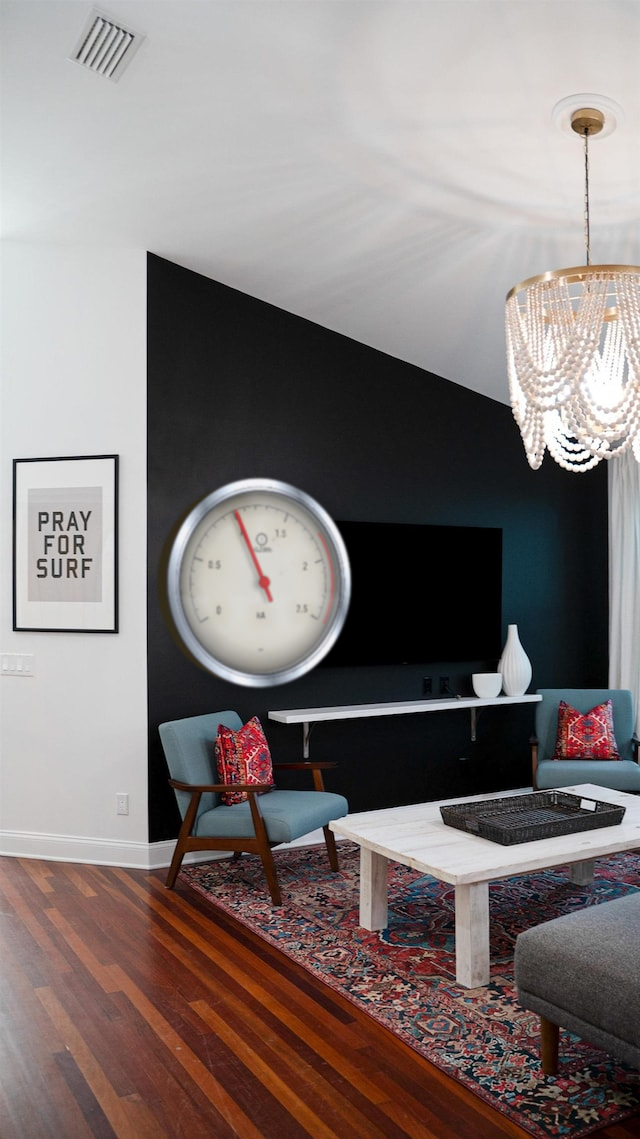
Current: 1
